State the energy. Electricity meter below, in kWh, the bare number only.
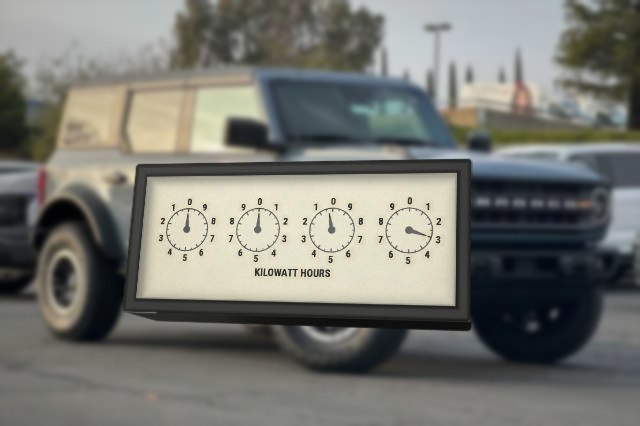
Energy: 3
